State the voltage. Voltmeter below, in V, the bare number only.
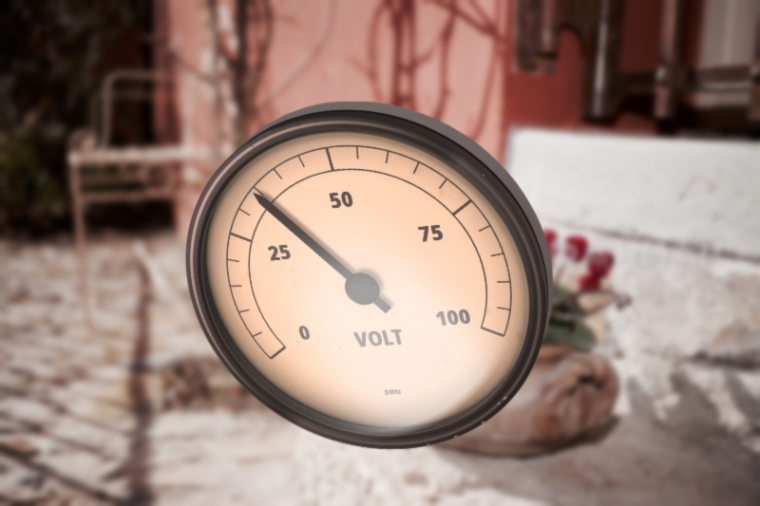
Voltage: 35
